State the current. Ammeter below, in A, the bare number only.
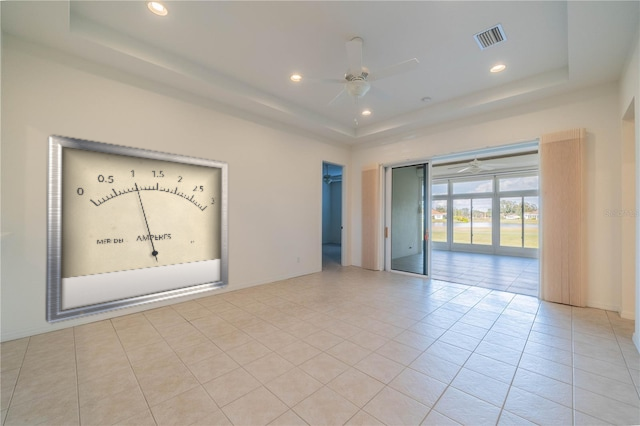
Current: 1
